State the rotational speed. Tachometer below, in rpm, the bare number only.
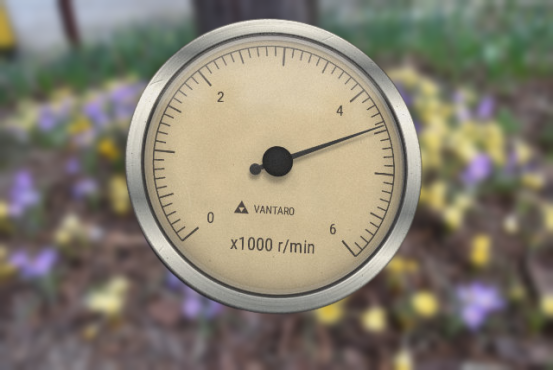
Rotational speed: 4450
